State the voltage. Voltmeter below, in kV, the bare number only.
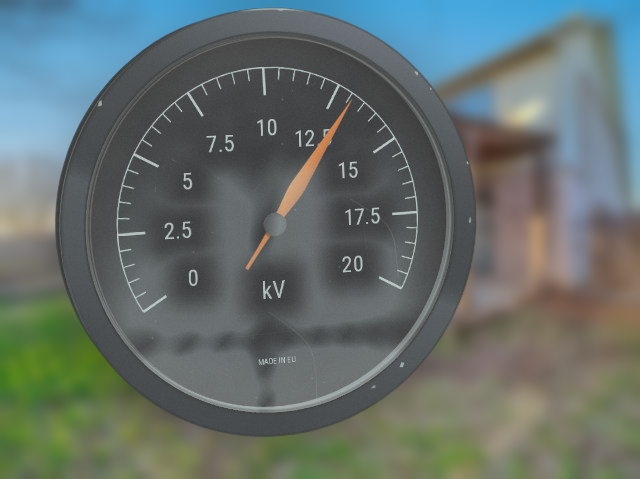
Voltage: 13
